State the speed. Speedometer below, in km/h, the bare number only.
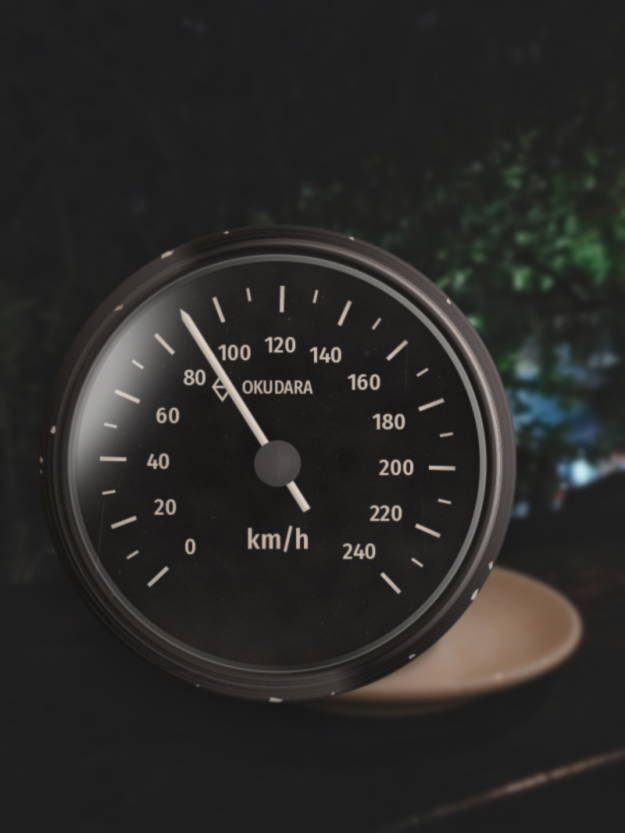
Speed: 90
